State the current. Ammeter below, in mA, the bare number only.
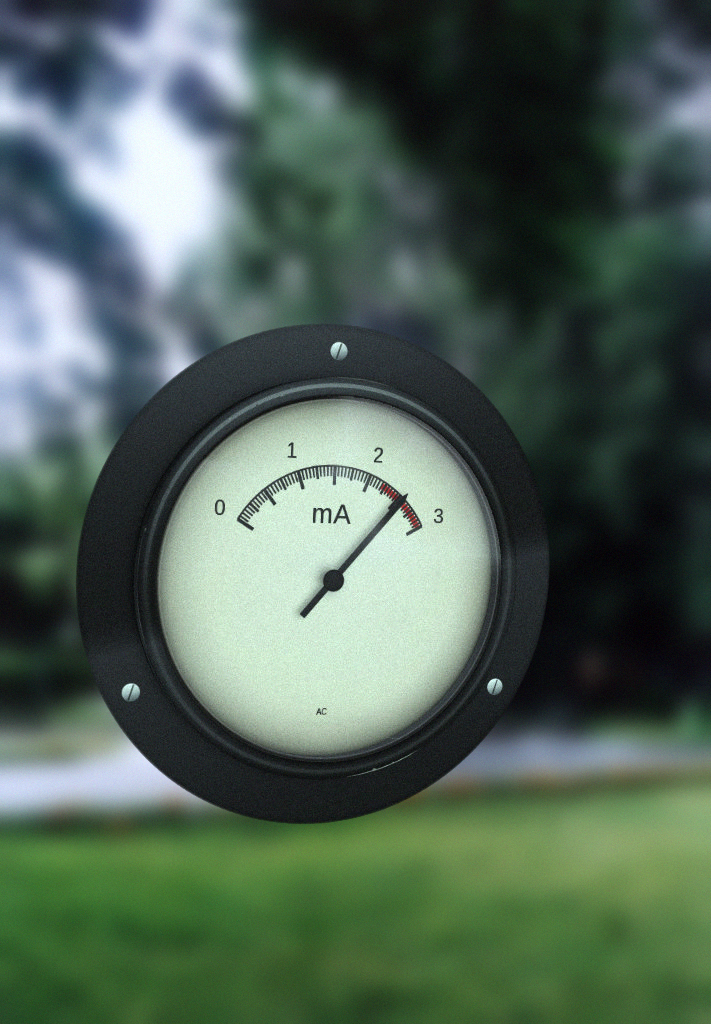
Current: 2.5
